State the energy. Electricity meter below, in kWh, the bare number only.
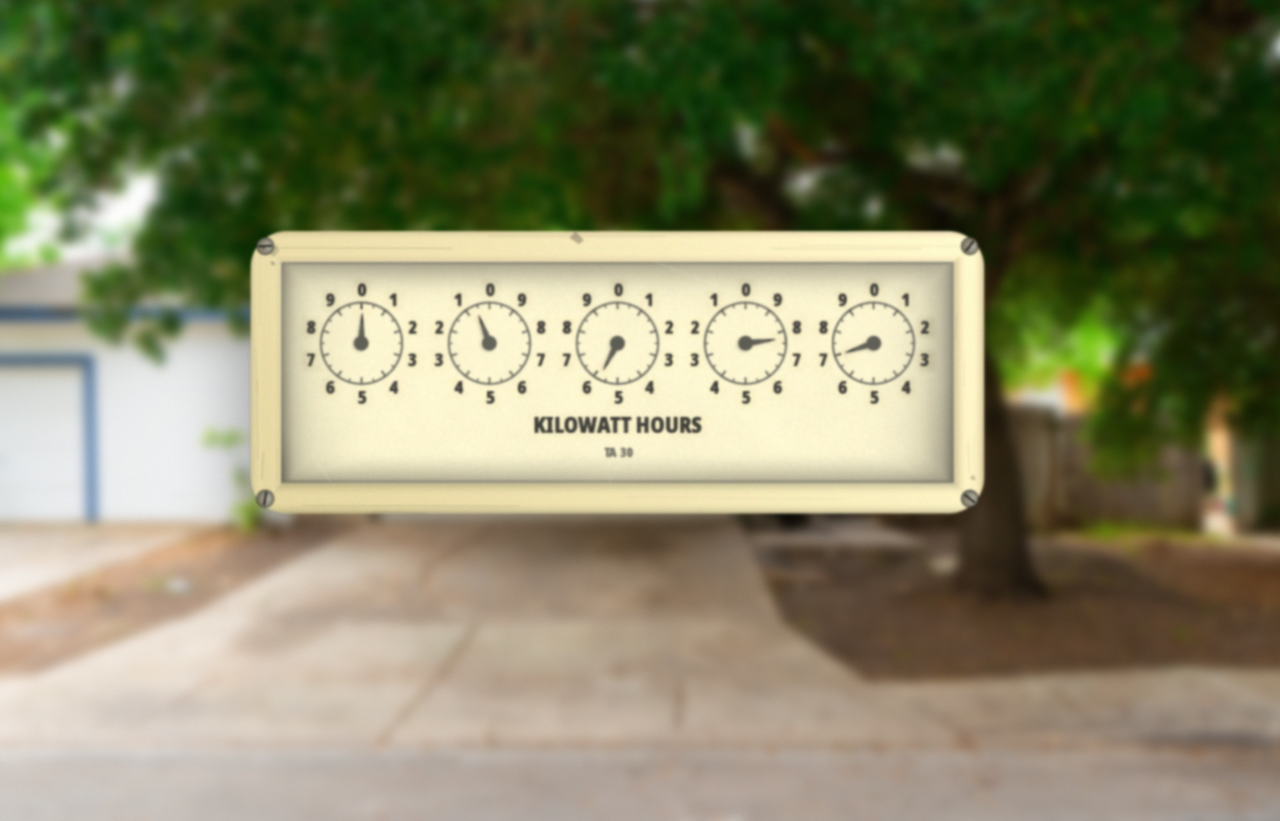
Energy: 577
